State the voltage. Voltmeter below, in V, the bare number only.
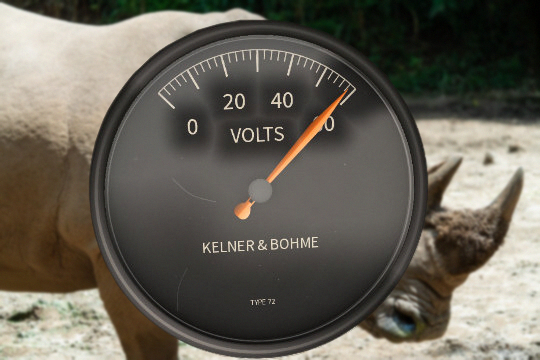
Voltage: 58
